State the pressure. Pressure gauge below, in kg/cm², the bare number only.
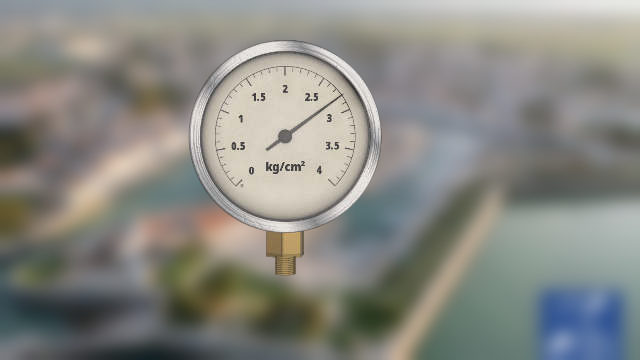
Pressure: 2.8
